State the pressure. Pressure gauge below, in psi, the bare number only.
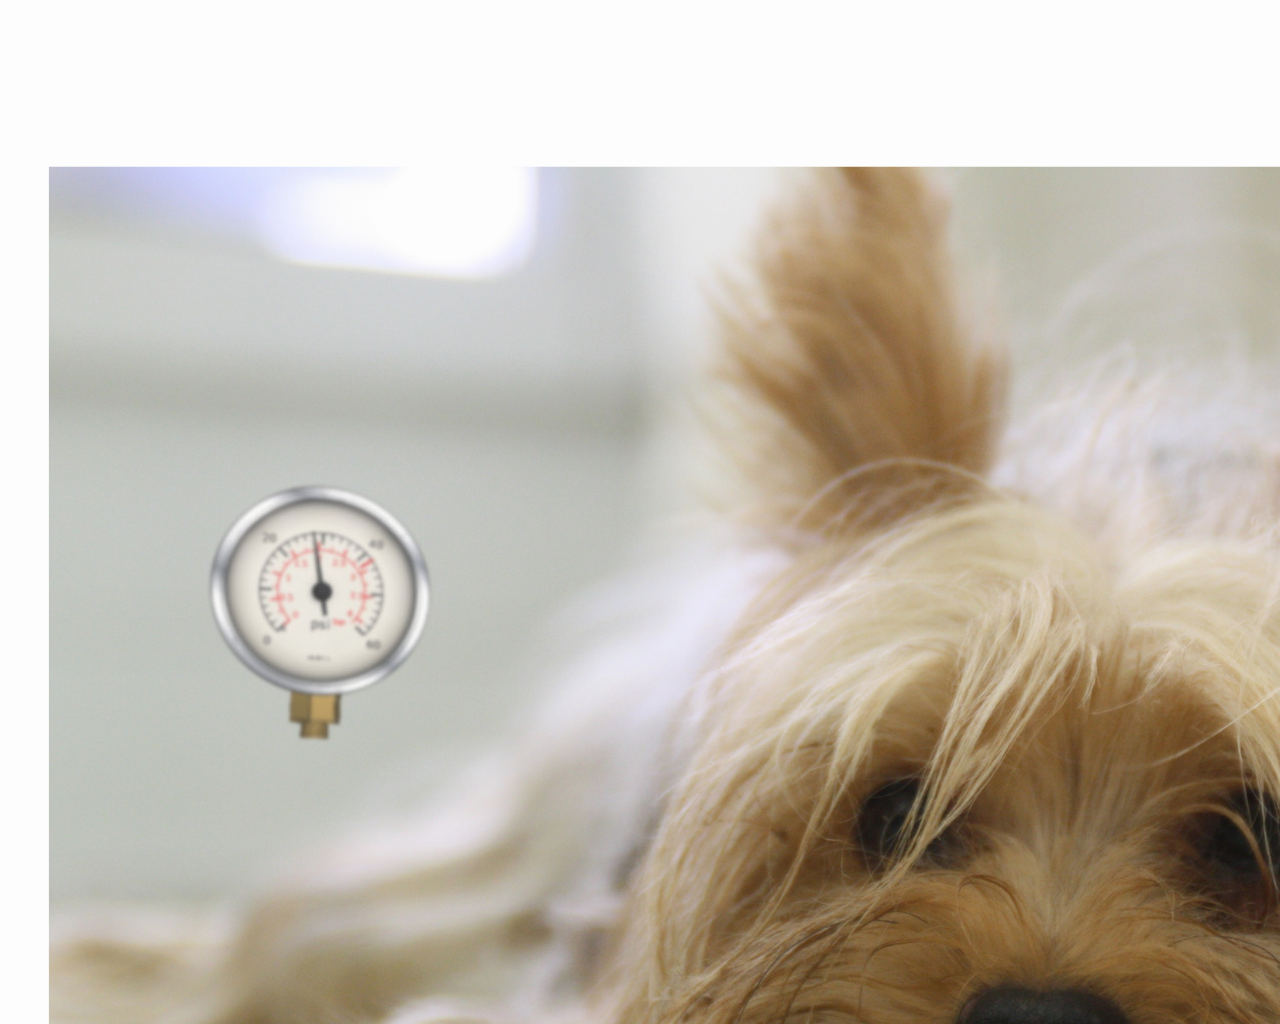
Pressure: 28
